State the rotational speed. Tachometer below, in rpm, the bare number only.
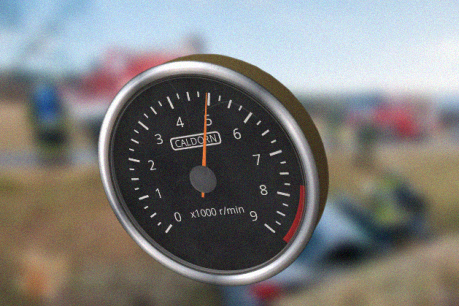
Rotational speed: 5000
